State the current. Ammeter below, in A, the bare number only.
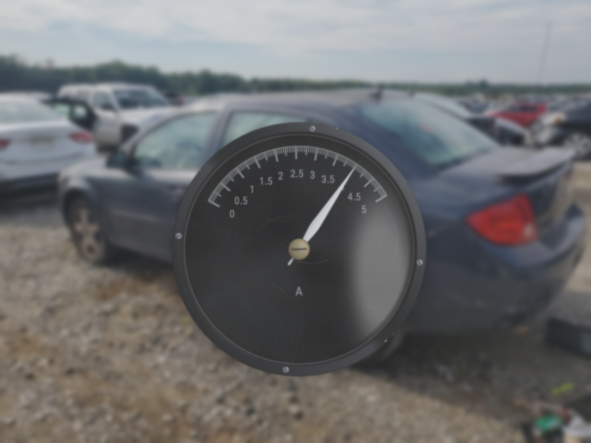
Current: 4
